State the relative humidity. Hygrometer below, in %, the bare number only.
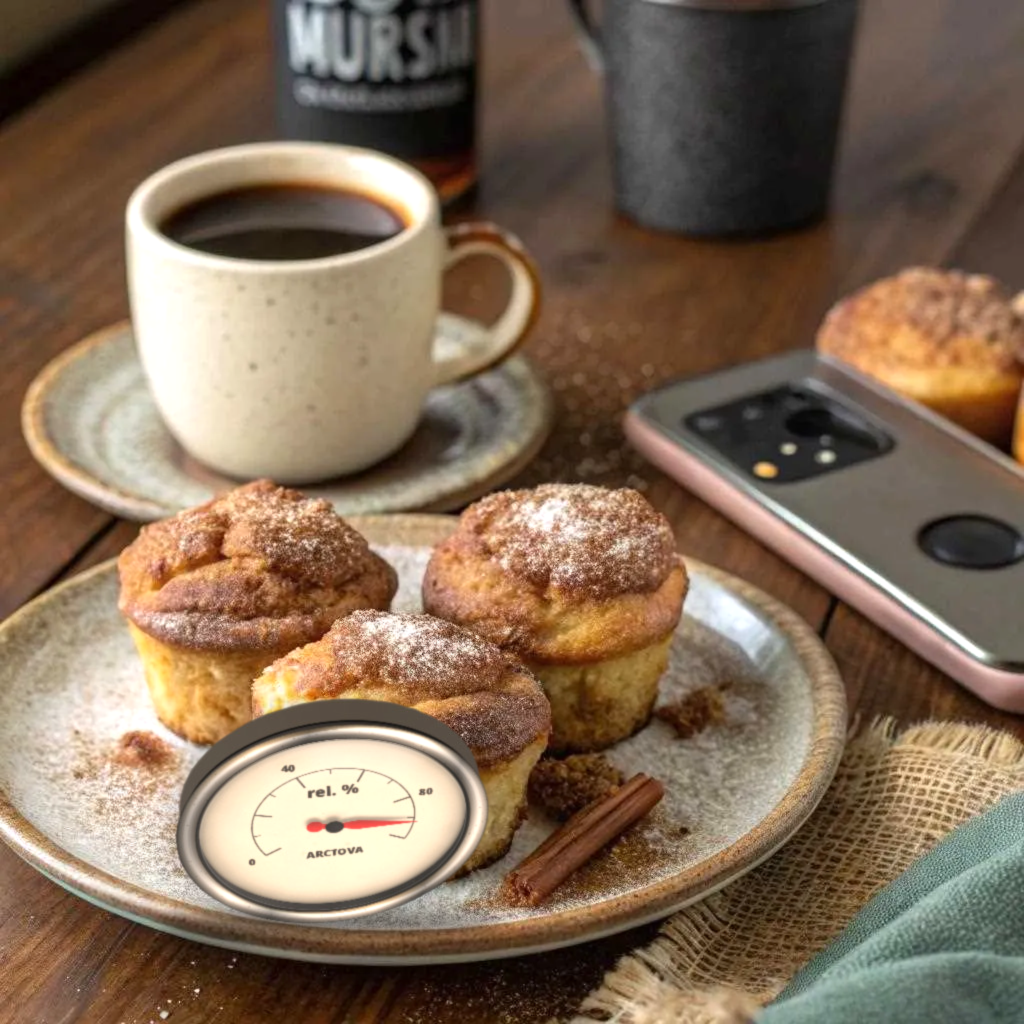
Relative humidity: 90
